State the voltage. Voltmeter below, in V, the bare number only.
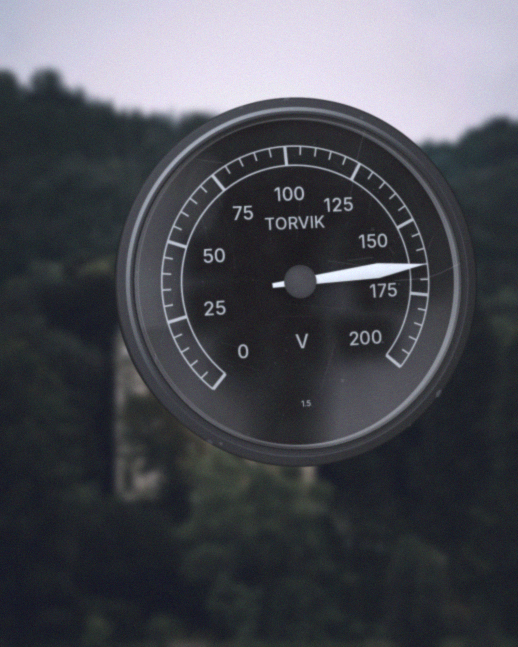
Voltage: 165
